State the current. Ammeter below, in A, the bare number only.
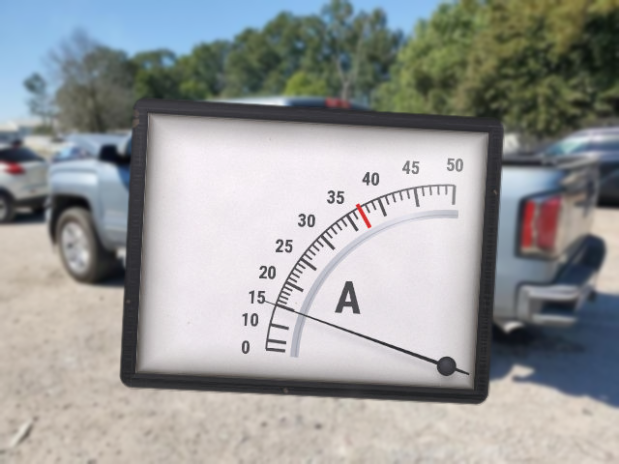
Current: 15
